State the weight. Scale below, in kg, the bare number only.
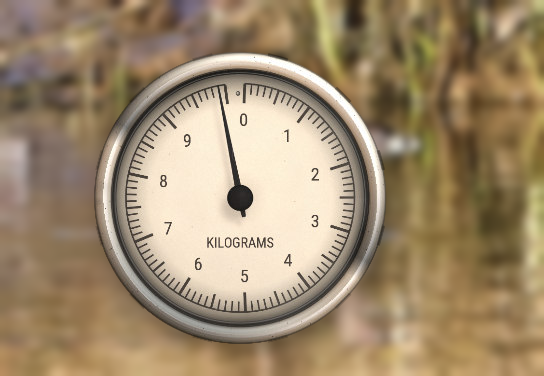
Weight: 9.9
